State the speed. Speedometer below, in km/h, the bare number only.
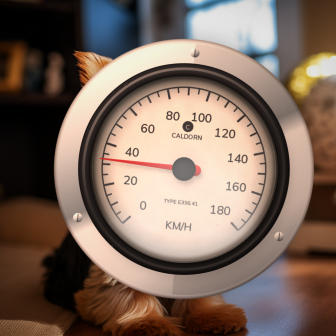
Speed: 32.5
